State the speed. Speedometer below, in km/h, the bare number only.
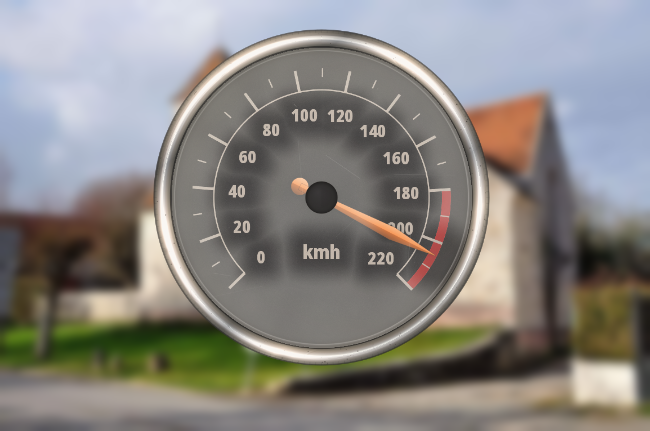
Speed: 205
